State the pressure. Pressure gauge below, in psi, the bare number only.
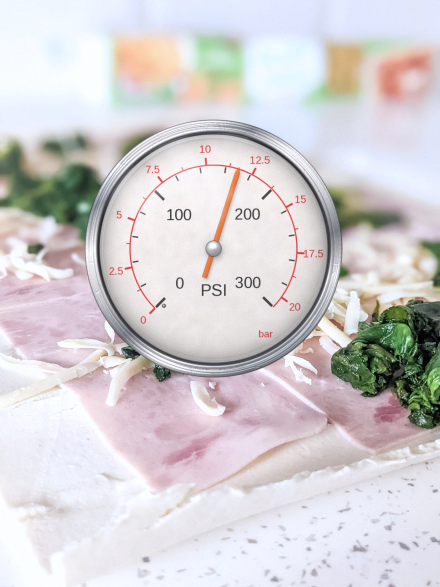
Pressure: 170
